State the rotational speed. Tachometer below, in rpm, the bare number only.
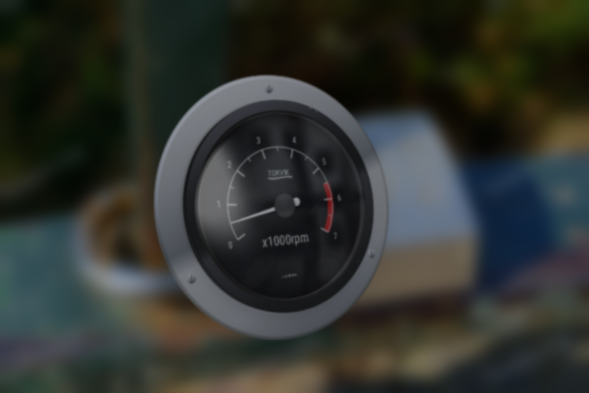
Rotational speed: 500
